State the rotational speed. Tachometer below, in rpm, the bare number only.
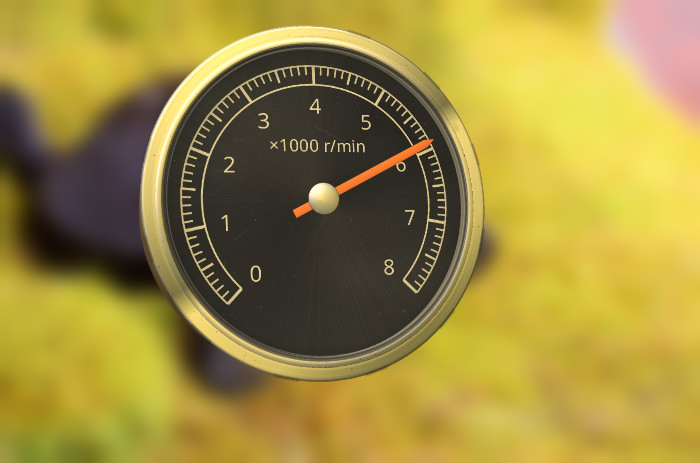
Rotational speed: 5900
